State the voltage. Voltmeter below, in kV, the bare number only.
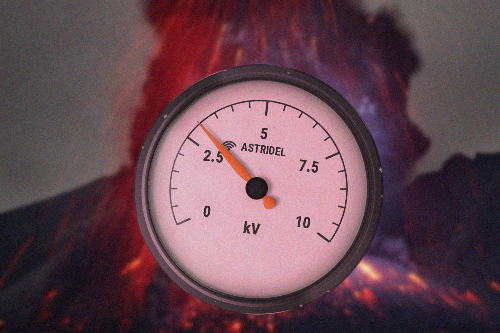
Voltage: 3
